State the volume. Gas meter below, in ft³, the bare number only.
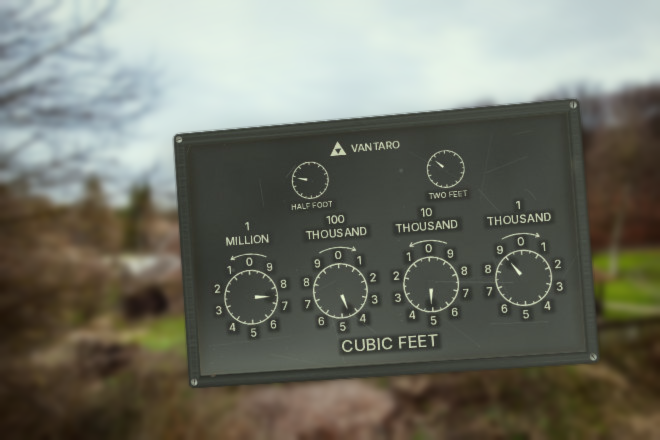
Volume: 744900
